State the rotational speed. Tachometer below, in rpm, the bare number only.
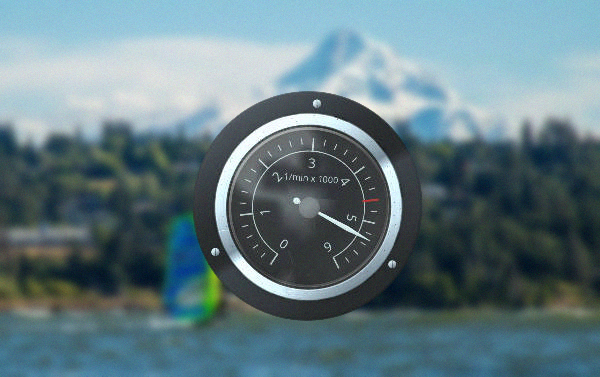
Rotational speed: 5300
